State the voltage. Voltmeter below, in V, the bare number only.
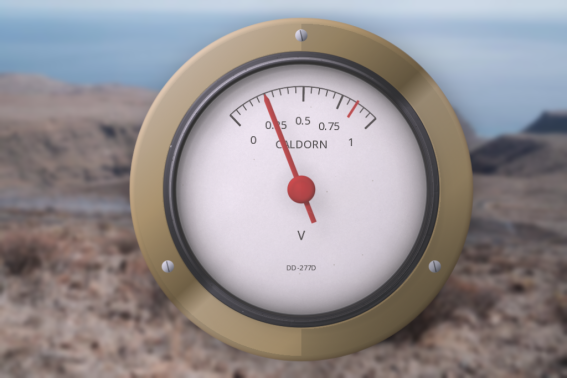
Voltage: 0.25
